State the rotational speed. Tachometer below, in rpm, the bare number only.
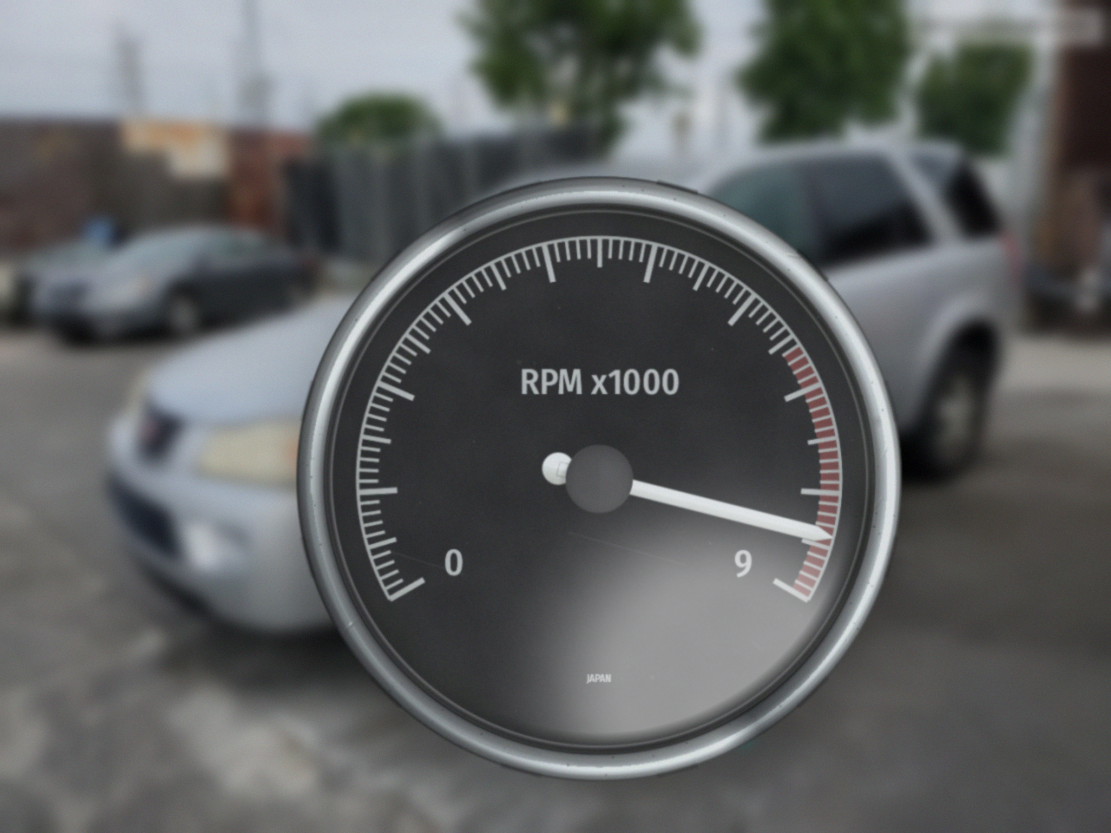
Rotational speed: 8400
